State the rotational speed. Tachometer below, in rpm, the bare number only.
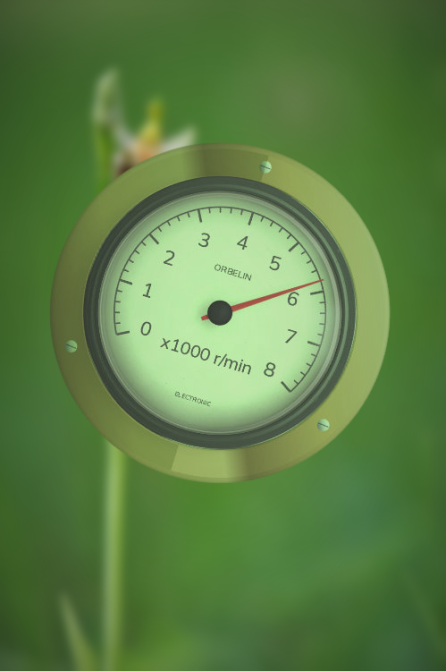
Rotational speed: 5800
